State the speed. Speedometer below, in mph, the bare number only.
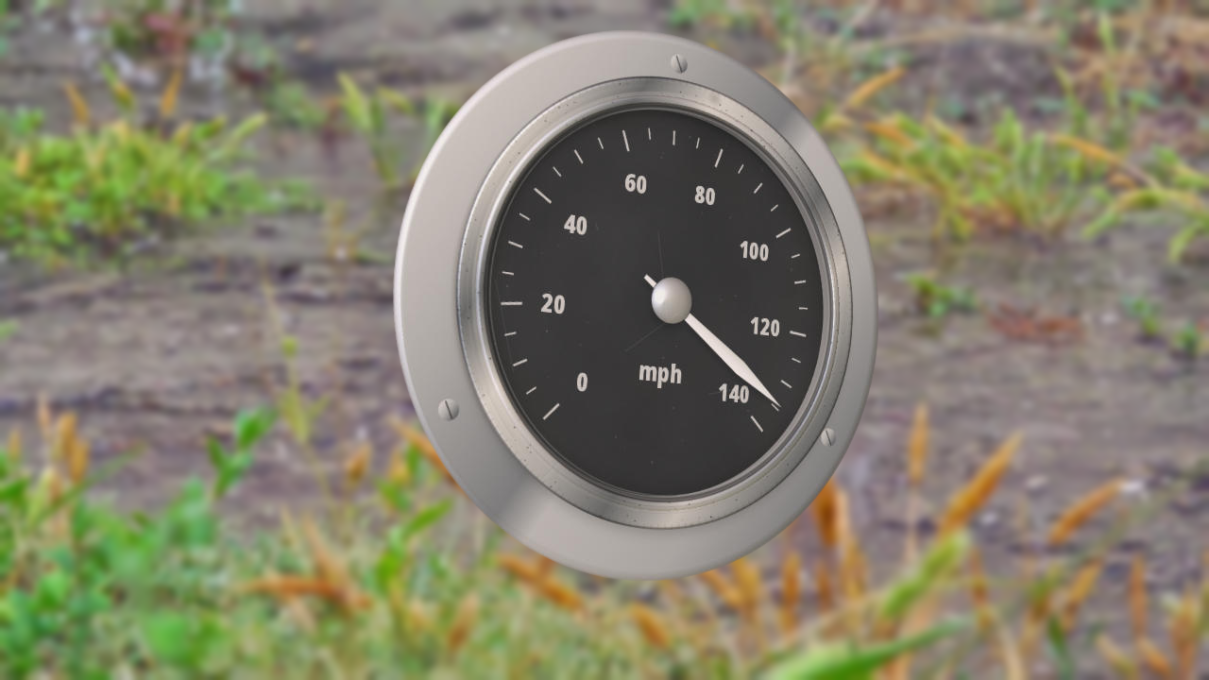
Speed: 135
